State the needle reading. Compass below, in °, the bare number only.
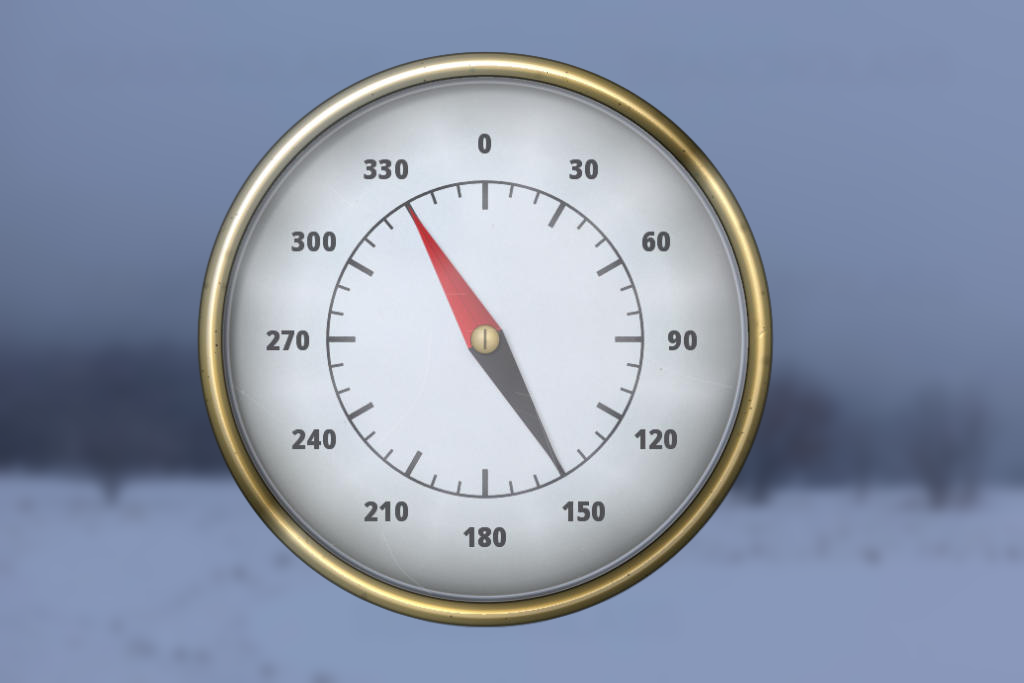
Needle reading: 330
